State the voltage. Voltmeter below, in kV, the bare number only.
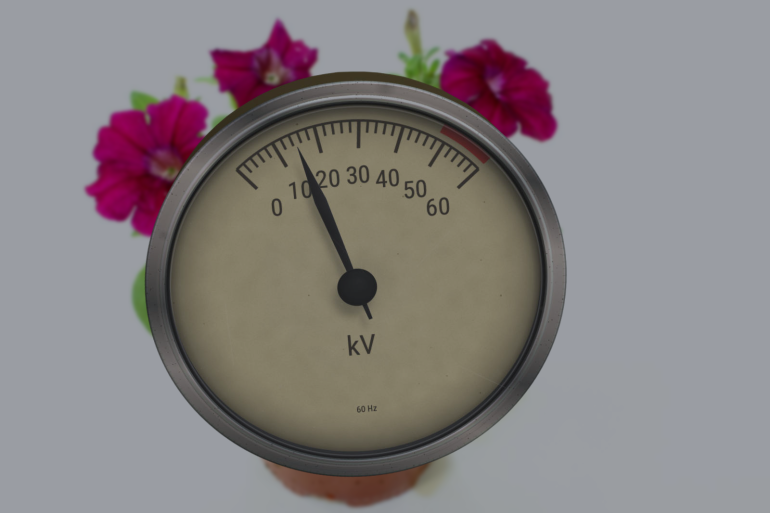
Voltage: 15
